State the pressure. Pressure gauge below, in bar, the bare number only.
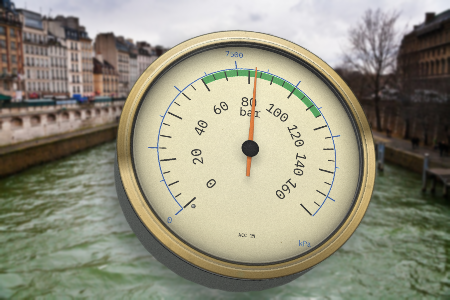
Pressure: 82.5
